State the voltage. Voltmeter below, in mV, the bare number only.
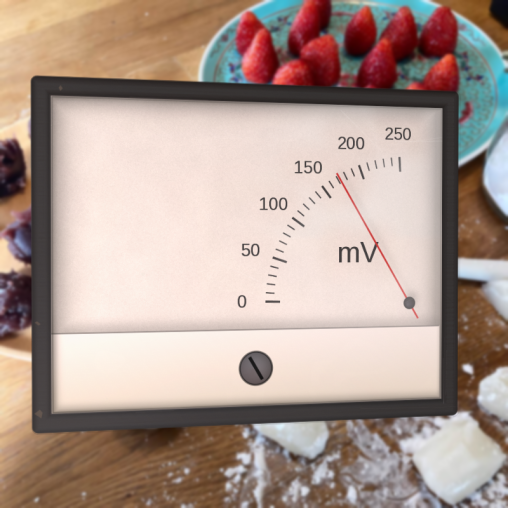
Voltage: 170
